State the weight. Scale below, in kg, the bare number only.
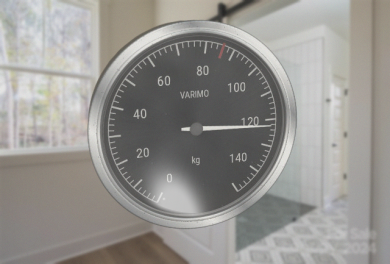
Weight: 122
